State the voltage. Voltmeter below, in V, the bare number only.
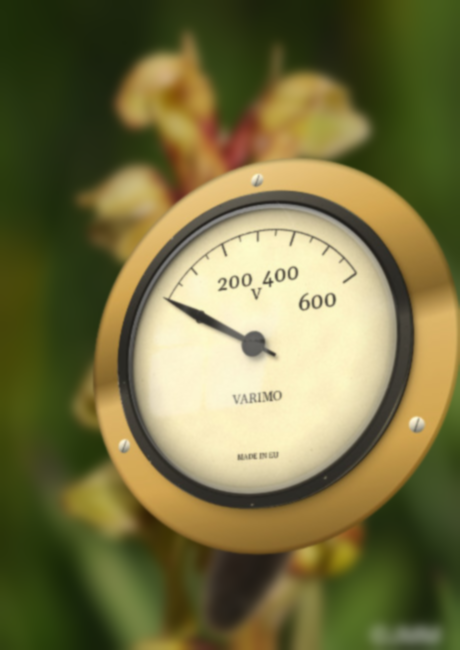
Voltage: 0
